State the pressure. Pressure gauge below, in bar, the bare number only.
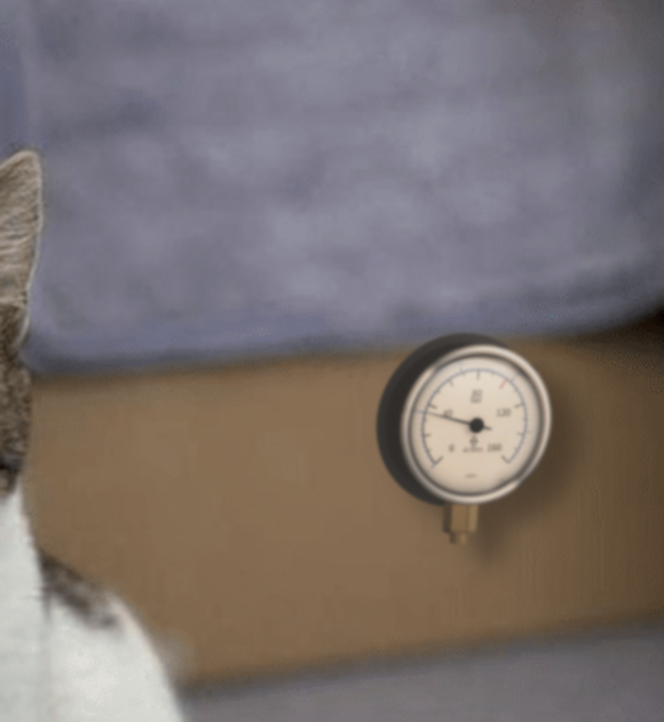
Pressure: 35
